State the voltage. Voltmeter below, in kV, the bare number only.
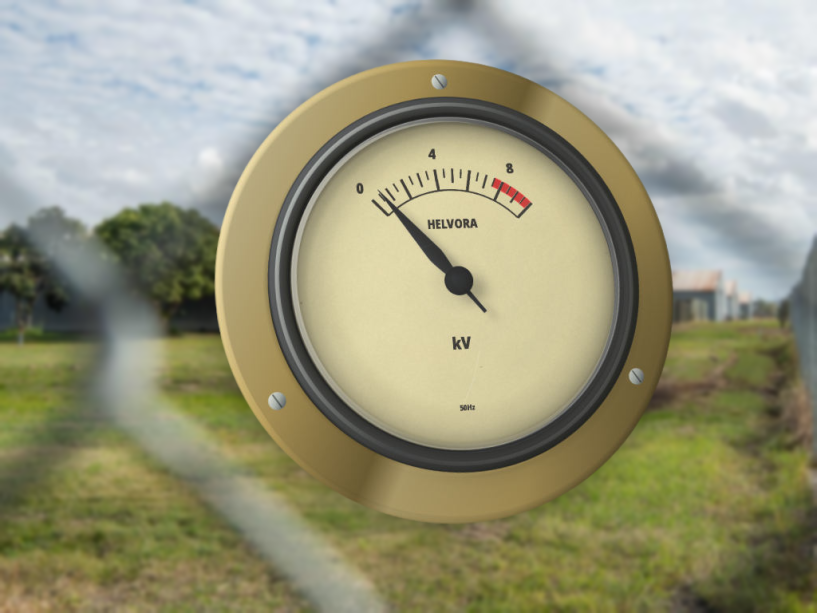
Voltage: 0.5
